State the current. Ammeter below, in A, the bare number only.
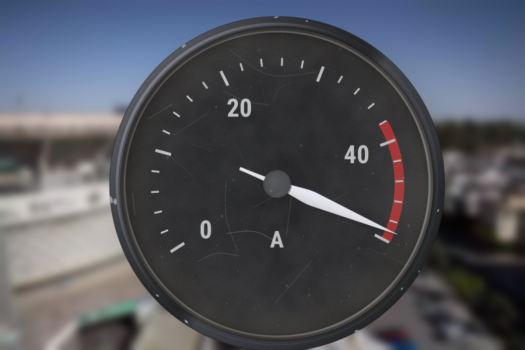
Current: 49
